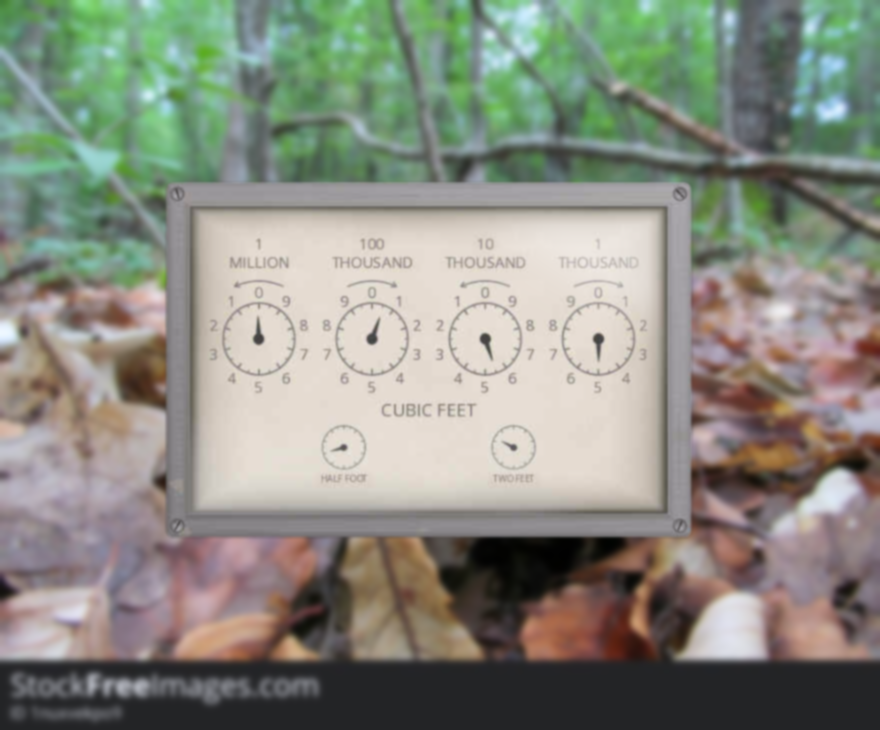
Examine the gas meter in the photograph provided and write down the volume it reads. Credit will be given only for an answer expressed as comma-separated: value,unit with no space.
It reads 5500,ft³
